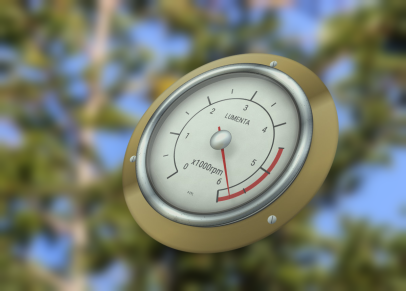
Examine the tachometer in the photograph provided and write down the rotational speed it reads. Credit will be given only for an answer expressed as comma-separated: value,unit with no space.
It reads 5750,rpm
